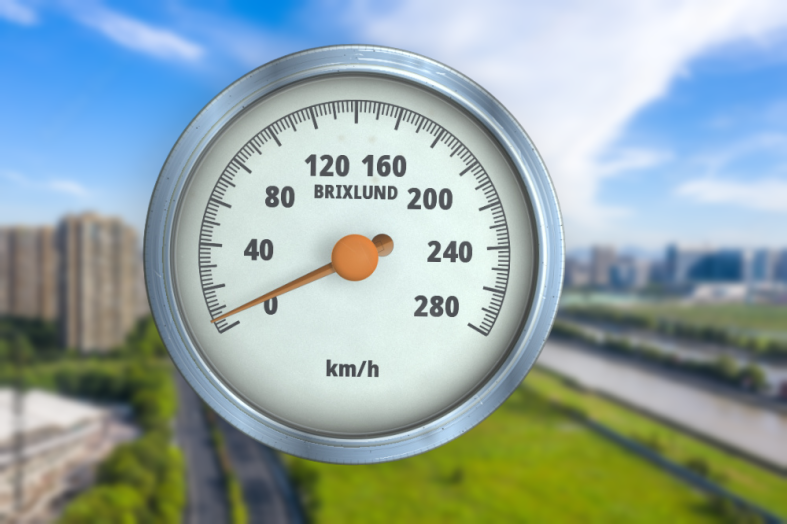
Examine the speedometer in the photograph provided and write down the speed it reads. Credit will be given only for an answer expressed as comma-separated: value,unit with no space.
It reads 6,km/h
